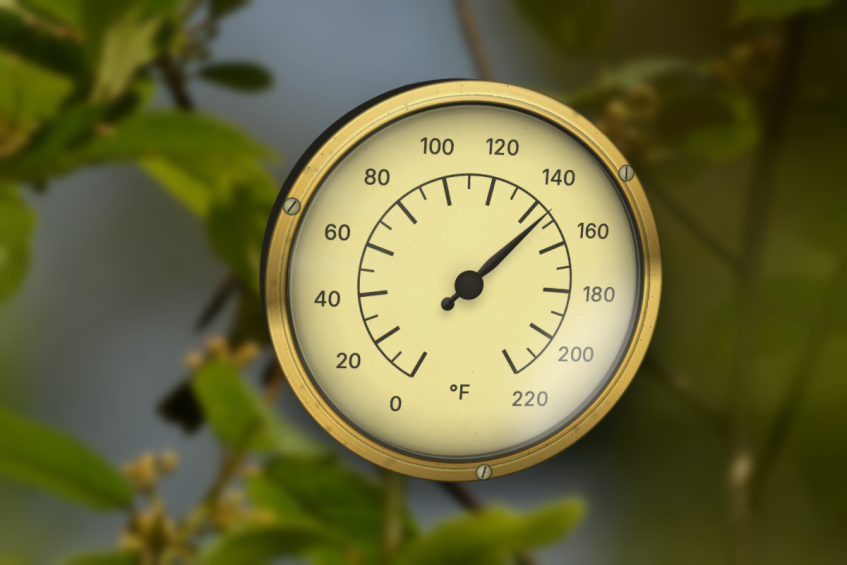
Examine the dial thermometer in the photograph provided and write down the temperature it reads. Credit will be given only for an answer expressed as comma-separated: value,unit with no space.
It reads 145,°F
